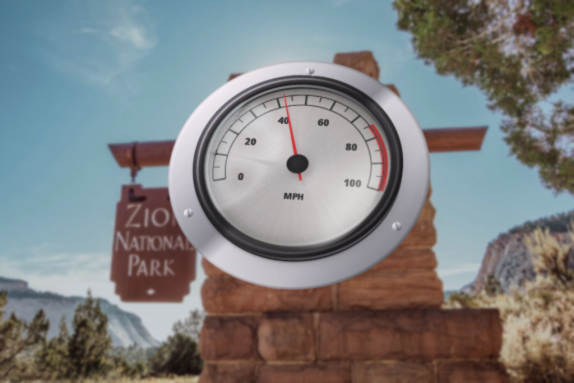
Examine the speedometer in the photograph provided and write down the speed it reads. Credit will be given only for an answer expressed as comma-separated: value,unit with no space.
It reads 42.5,mph
